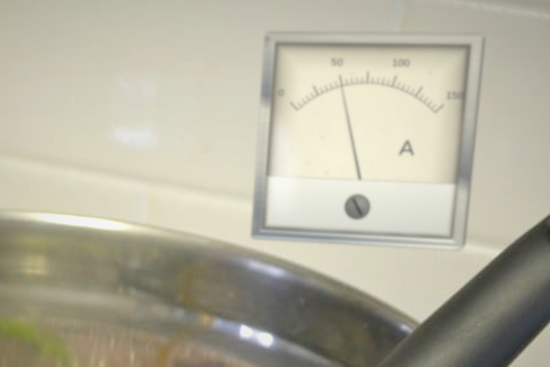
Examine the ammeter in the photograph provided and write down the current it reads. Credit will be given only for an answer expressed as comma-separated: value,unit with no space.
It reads 50,A
